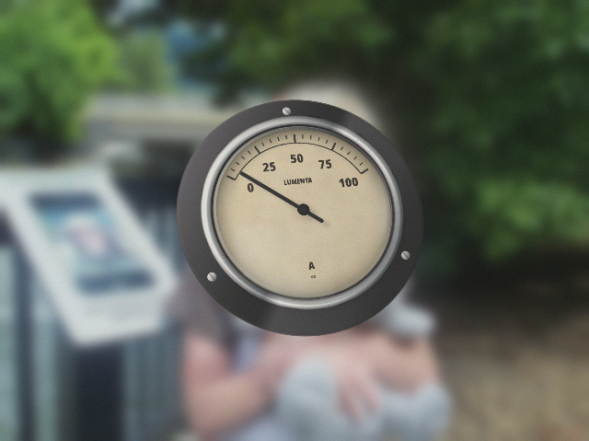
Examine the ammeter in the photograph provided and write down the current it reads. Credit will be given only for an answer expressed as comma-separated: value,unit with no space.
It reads 5,A
